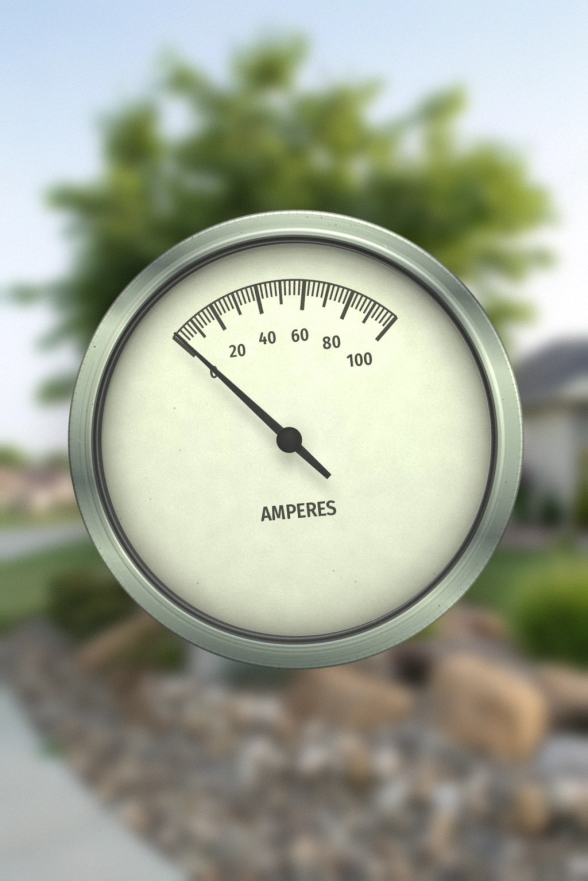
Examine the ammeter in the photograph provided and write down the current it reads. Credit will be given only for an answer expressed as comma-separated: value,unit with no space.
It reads 2,A
